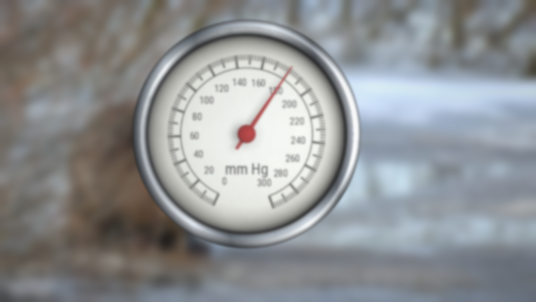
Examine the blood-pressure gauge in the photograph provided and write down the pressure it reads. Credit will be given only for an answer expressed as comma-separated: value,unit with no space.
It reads 180,mmHg
